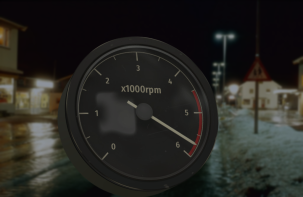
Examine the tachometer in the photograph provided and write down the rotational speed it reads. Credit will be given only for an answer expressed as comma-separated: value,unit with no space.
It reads 5750,rpm
